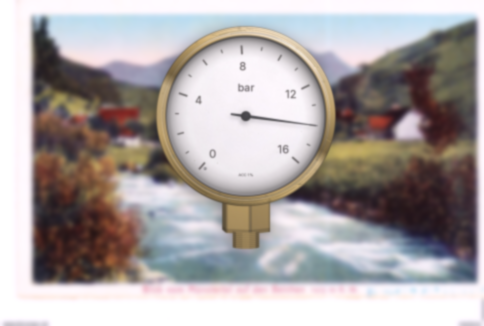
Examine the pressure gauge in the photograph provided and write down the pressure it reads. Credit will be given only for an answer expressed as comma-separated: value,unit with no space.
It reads 14,bar
